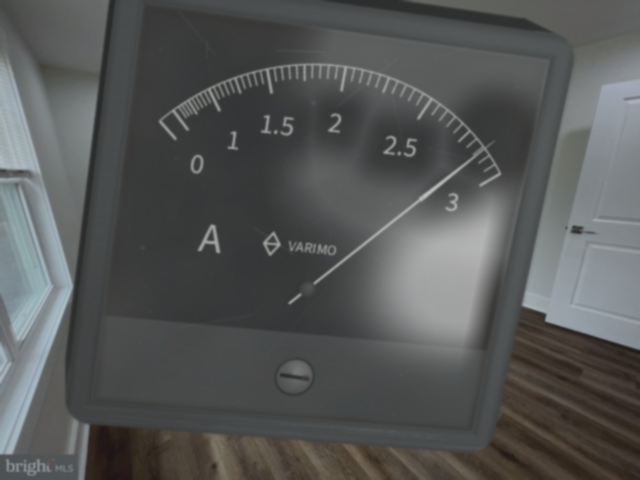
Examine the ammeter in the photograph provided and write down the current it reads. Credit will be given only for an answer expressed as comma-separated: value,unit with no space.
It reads 2.85,A
